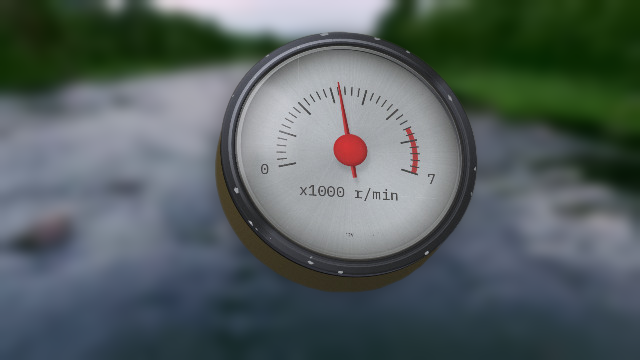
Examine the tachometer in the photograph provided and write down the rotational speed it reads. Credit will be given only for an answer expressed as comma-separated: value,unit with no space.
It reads 3200,rpm
